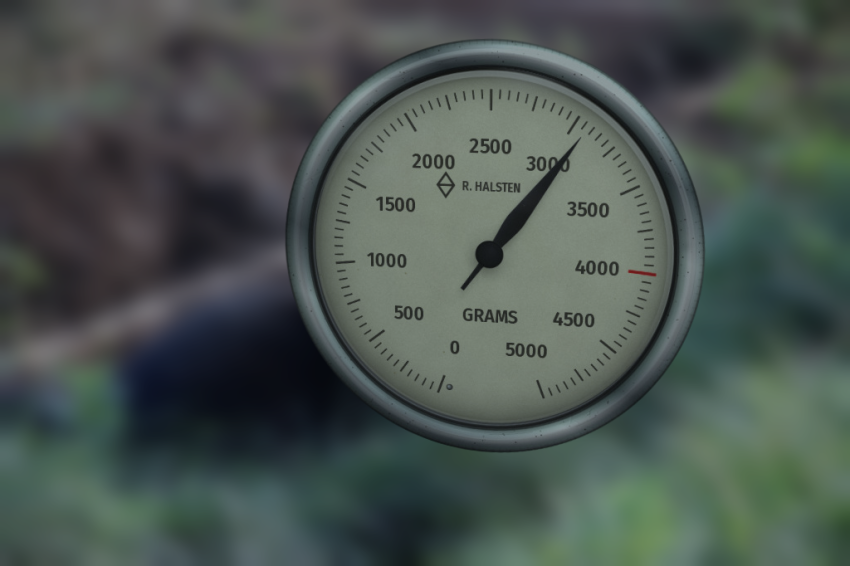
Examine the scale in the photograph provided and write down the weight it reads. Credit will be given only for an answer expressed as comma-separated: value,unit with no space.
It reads 3075,g
